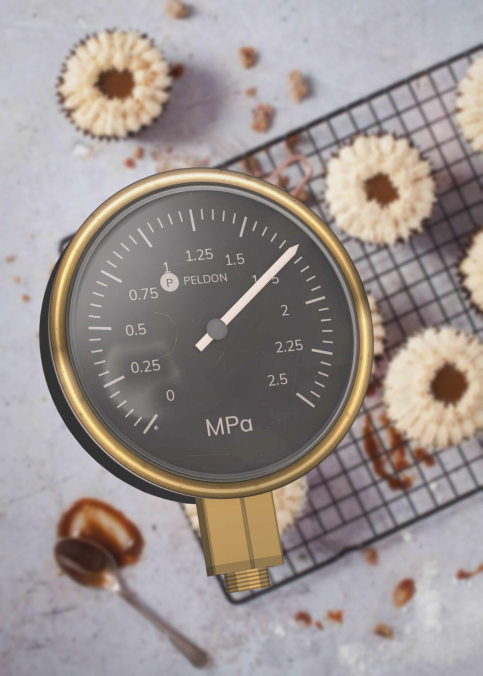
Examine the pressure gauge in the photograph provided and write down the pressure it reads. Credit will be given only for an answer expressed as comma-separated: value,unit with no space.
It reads 1.75,MPa
